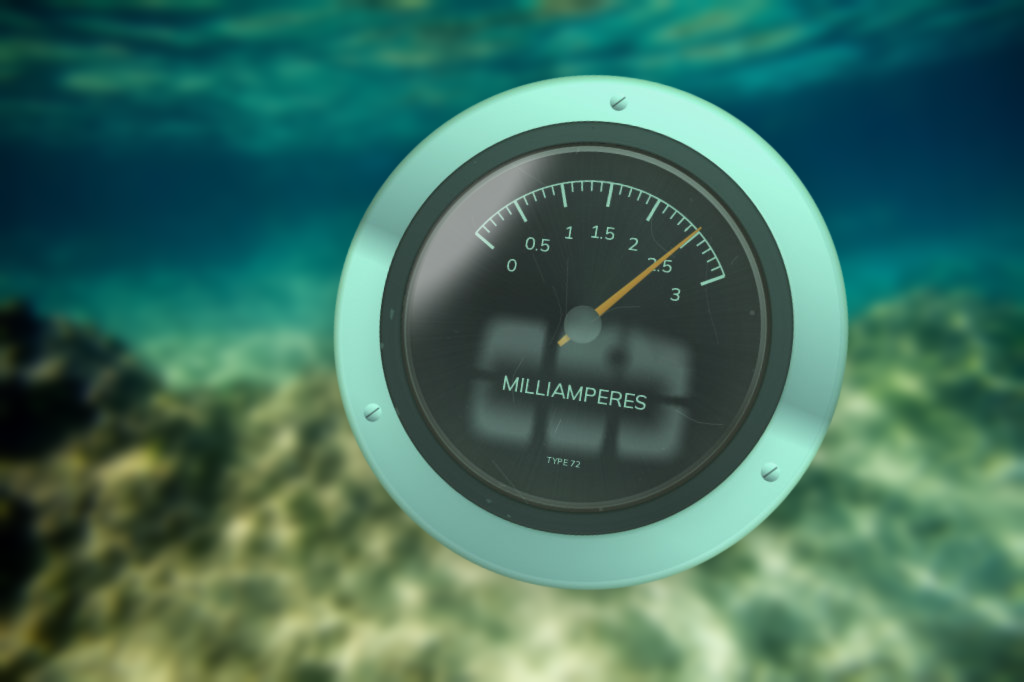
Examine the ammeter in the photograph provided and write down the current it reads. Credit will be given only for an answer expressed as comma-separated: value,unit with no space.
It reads 2.5,mA
